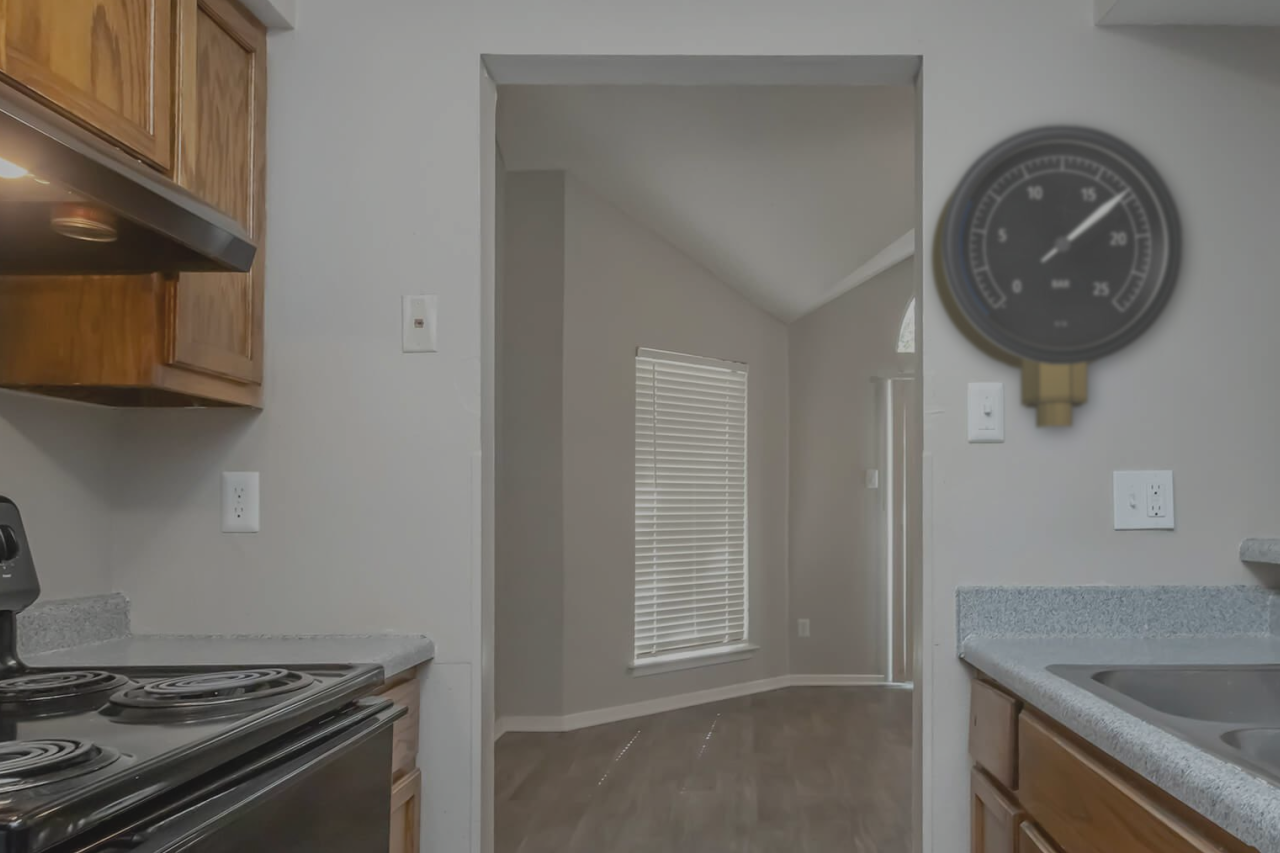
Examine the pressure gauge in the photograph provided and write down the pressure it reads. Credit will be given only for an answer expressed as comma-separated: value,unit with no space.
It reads 17,bar
